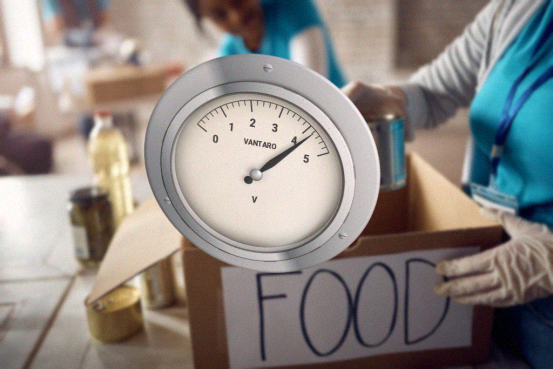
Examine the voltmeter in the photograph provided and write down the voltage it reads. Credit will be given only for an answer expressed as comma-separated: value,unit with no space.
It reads 4.2,V
